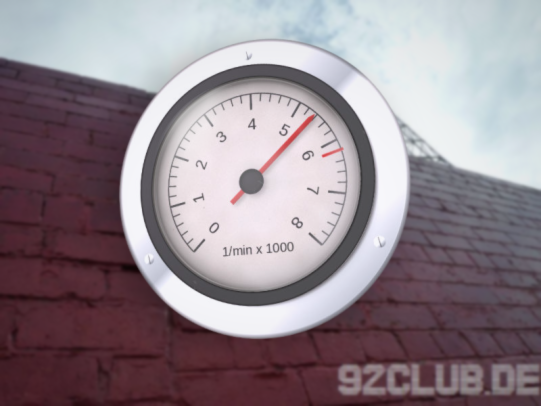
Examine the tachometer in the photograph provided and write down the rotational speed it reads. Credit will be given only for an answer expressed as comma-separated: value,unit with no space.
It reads 5400,rpm
